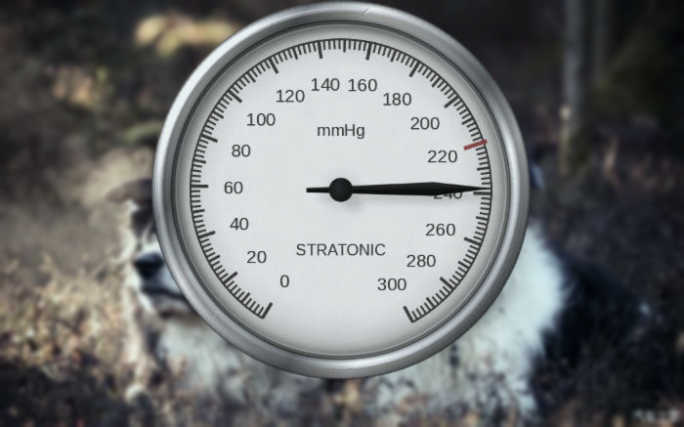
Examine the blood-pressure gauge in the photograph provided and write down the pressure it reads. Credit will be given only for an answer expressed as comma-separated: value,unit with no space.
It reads 238,mmHg
